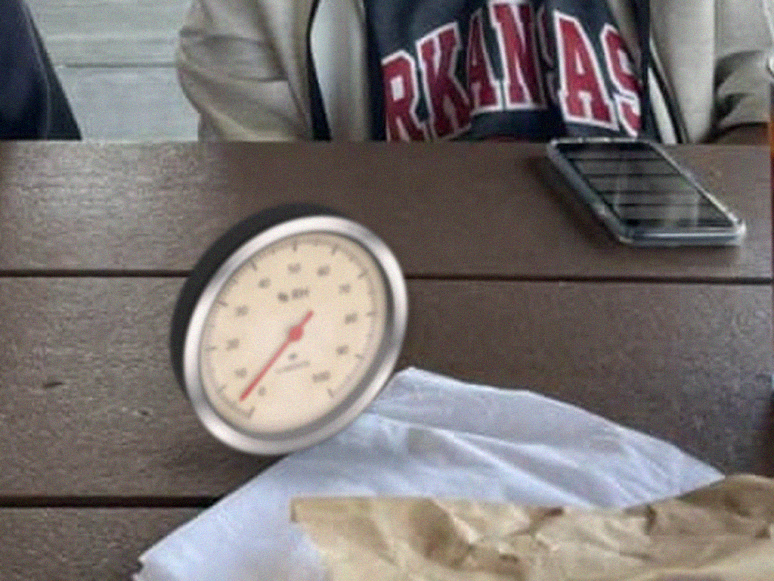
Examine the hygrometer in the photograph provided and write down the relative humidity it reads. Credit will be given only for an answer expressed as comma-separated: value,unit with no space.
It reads 5,%
